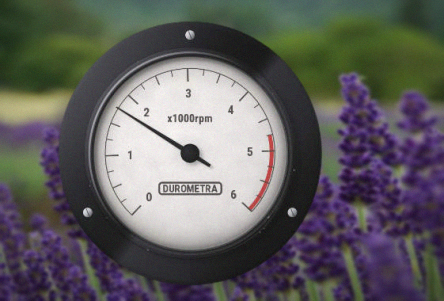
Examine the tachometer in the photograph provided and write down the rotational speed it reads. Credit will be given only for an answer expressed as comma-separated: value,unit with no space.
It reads 1750,rpm
